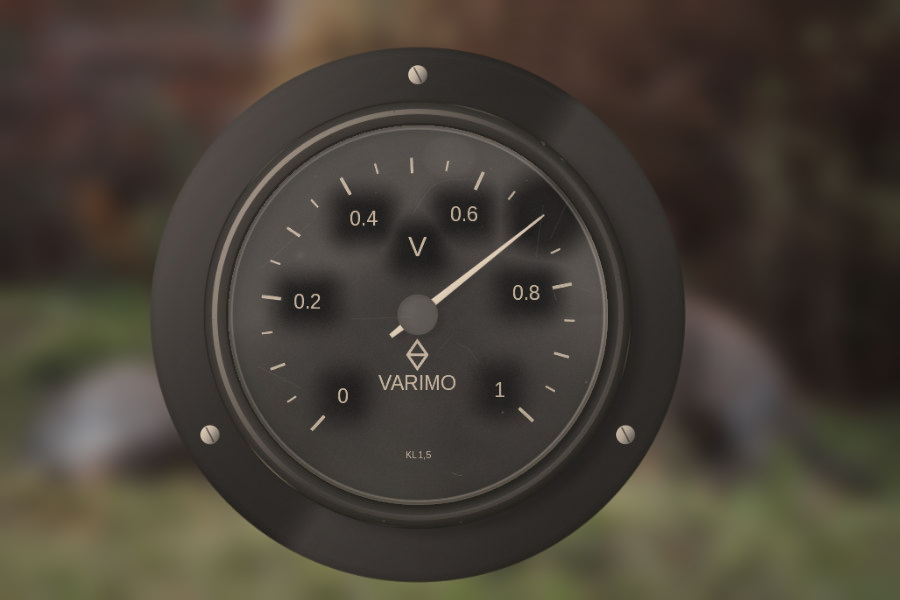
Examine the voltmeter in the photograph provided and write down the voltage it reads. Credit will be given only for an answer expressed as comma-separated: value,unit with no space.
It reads 0.7,V
